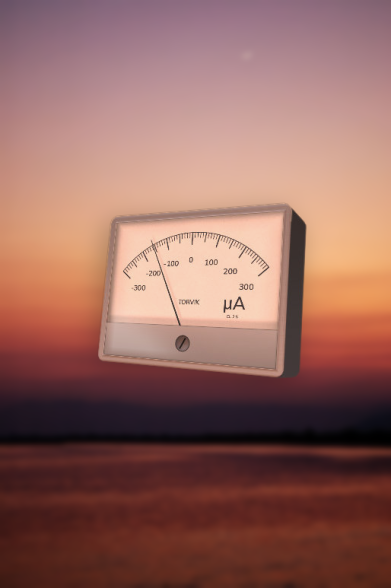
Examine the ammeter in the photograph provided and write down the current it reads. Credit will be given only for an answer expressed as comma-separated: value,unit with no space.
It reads -150,µA
